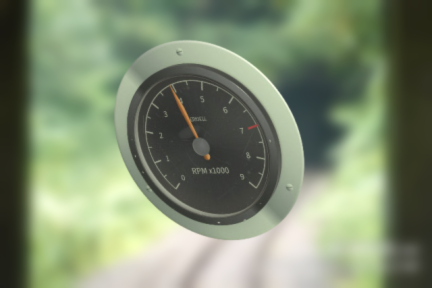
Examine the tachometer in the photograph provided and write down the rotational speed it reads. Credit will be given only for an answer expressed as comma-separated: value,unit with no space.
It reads 4000,rpm
